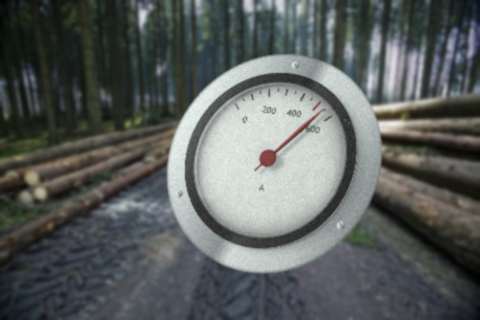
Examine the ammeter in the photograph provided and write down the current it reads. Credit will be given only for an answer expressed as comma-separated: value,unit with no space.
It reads 550,A
